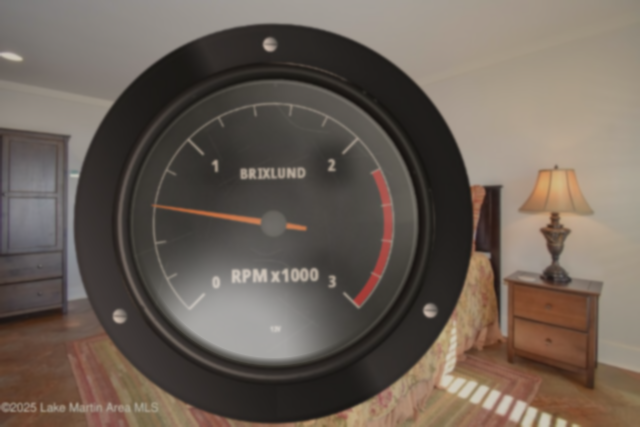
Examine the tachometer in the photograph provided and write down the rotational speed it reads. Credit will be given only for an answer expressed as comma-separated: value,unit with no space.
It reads 600,rpm
